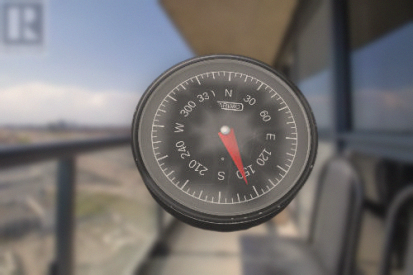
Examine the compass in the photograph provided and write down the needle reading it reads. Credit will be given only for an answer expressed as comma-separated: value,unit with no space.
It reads 155,°
